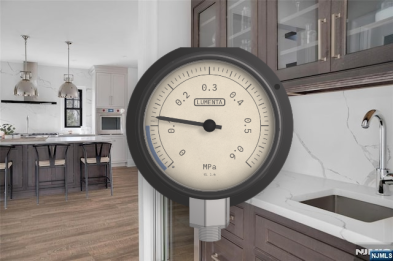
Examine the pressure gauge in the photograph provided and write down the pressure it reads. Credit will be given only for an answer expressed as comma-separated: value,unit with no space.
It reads 0.12,MPa
